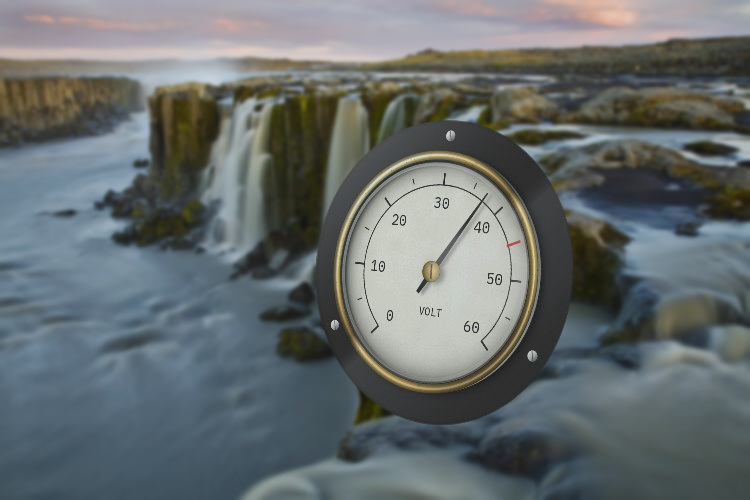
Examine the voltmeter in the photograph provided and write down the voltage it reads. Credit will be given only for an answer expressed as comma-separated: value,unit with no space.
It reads 37.5,V
